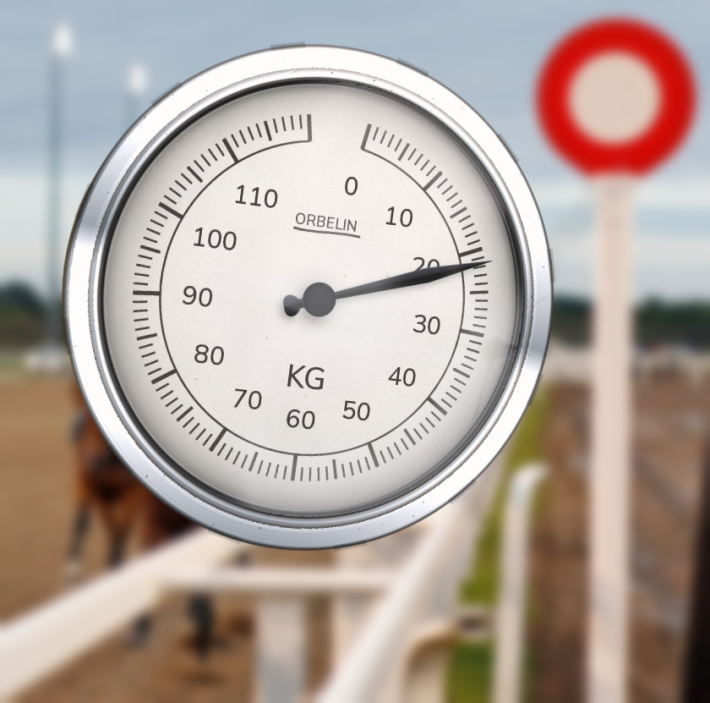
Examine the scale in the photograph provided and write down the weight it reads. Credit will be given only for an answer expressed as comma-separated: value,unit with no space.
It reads 21.5,kg
